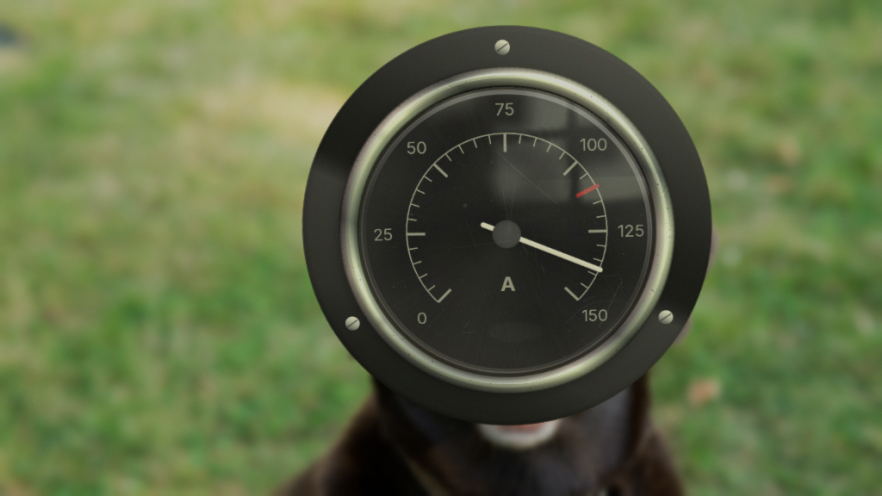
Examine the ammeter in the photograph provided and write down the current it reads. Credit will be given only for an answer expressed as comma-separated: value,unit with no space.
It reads 137.5,A
